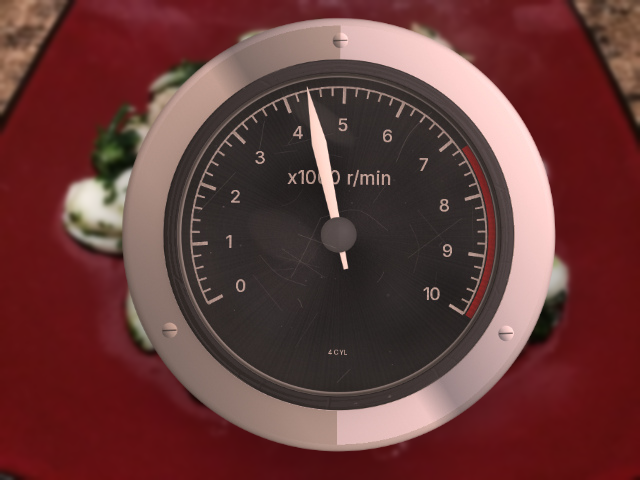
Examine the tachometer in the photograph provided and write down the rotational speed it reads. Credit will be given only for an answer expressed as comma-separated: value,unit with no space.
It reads 4400,rpm
